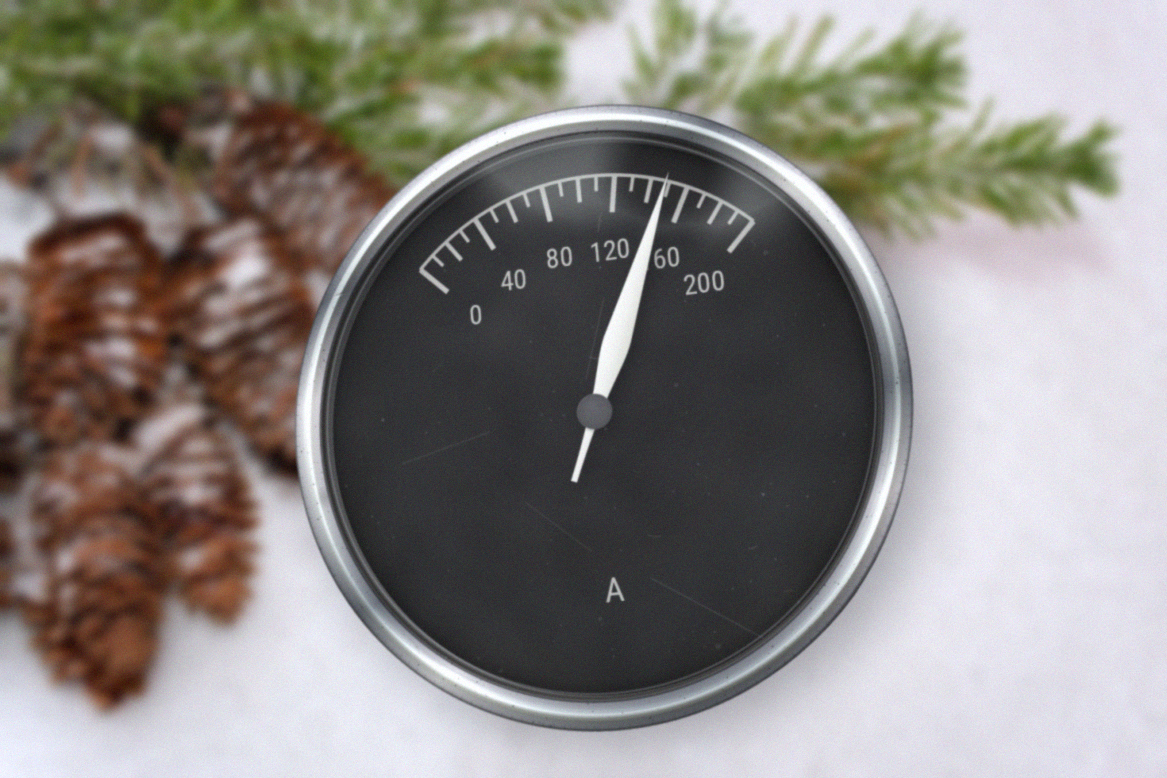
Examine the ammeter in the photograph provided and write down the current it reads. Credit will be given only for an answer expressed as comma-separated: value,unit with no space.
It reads 150,A
